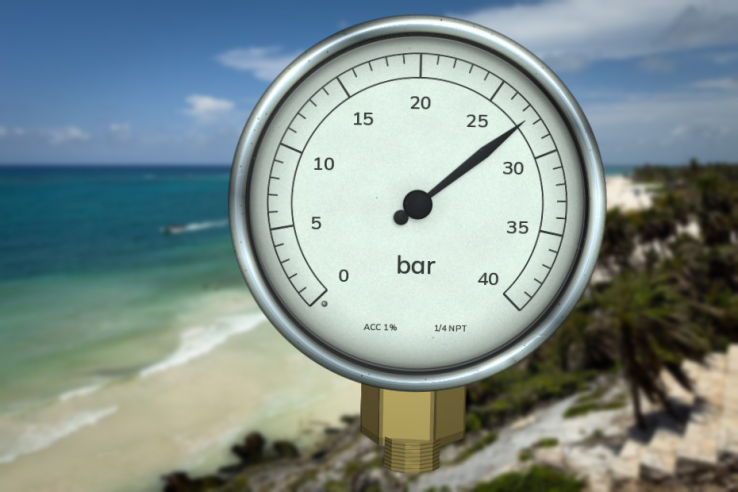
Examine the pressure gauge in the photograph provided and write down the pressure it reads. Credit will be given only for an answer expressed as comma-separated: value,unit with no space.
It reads 27.5,bar
